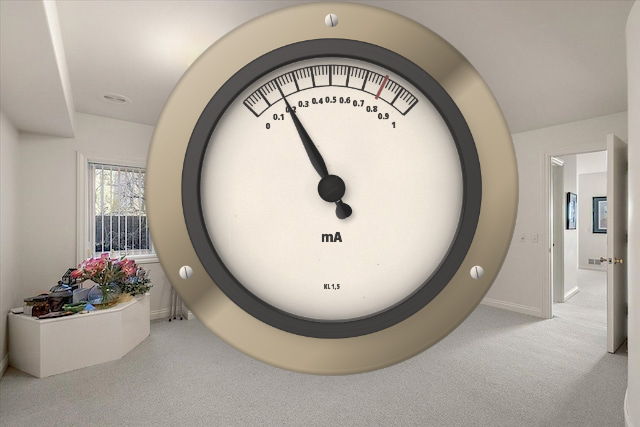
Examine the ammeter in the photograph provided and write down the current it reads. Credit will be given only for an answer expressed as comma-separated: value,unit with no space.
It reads 0.2,mA
